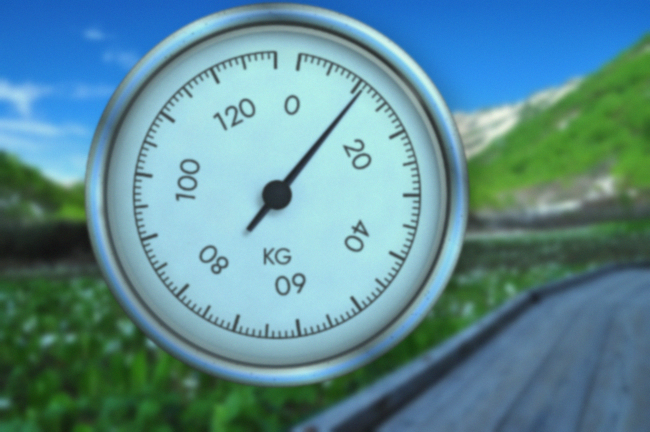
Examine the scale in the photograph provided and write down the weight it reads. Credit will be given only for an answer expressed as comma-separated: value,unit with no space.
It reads 11,kg
